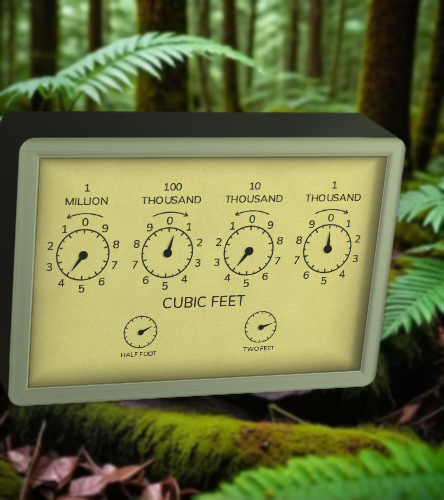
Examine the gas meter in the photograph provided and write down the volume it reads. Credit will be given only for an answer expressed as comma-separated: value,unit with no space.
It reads 404000,ft³
